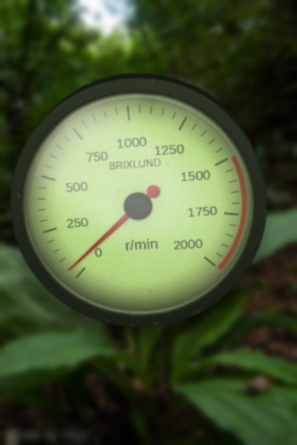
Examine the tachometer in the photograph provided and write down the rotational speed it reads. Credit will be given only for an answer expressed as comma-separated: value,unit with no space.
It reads 50,rpm
